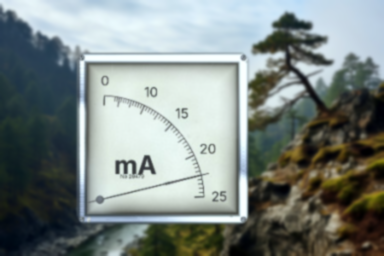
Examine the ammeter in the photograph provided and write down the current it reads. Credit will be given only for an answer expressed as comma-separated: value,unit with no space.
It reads 22.5,mA
